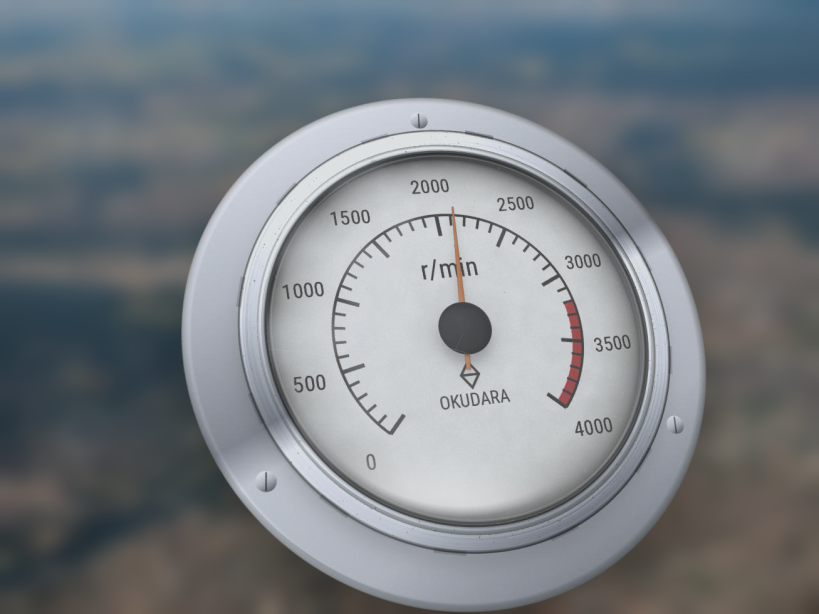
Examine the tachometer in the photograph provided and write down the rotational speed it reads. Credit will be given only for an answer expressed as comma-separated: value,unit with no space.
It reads 2100,rpm
